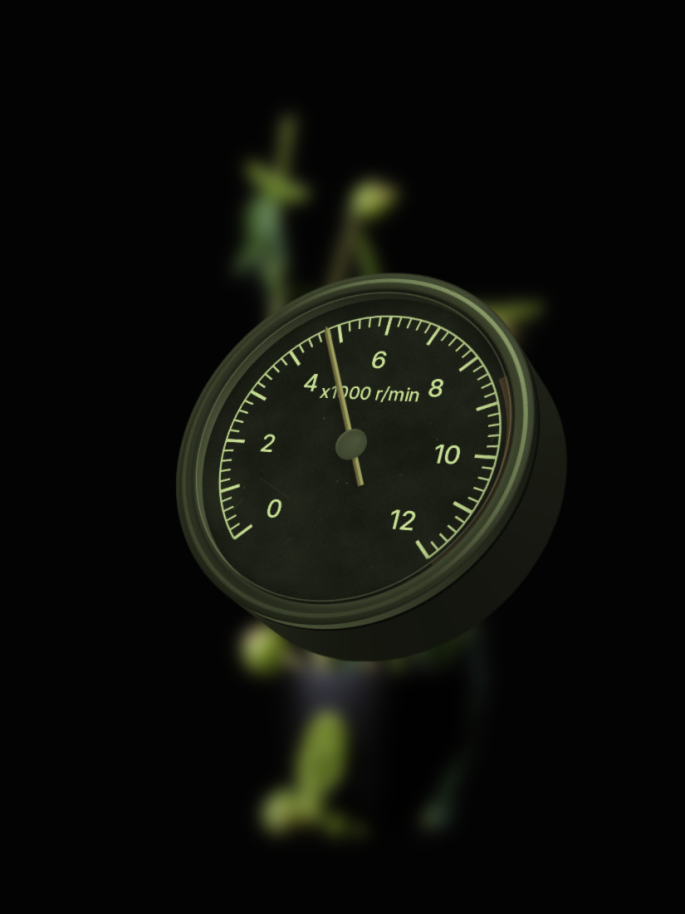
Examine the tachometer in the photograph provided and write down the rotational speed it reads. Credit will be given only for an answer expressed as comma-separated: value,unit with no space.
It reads 4800,rpm
